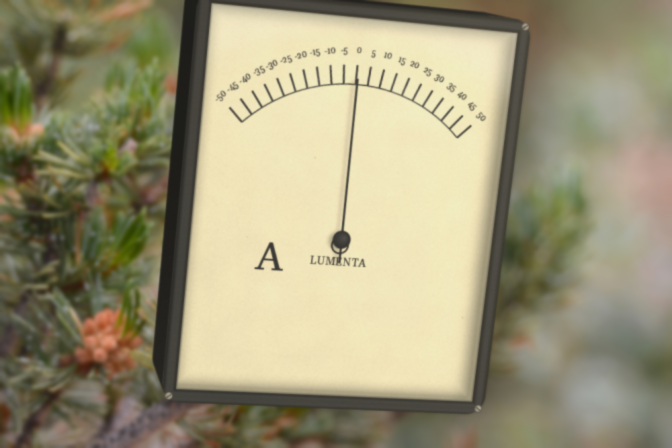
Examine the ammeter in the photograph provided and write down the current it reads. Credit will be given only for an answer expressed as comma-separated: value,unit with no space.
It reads 0,A
